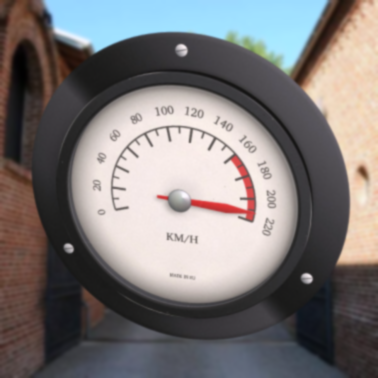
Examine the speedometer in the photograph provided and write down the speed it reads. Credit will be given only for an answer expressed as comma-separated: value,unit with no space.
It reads 210,km/h
